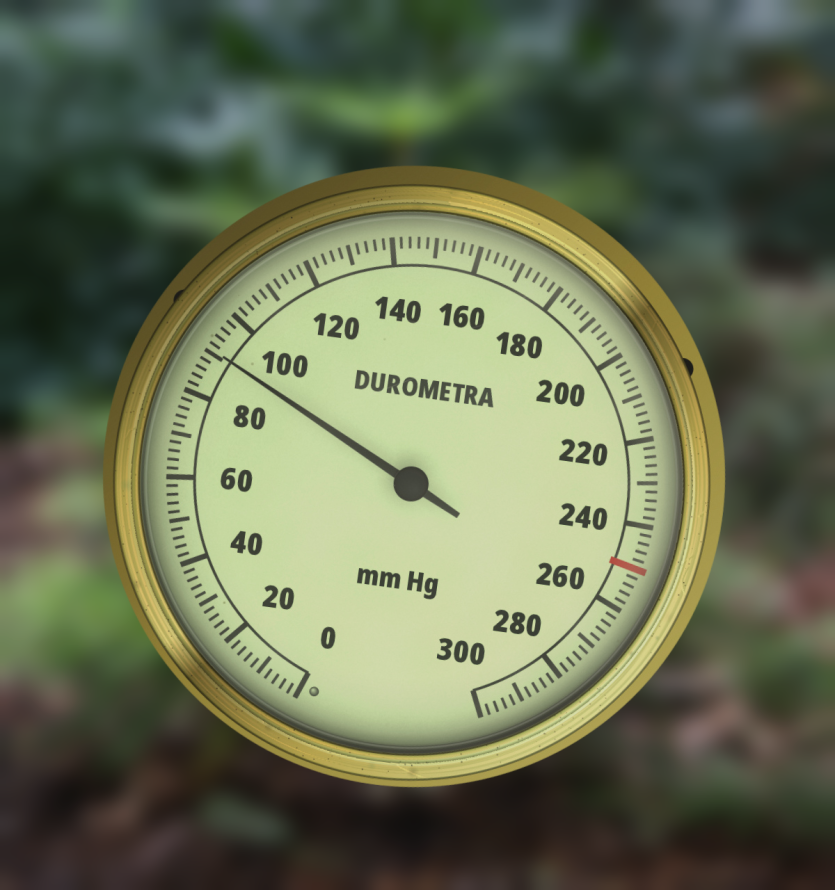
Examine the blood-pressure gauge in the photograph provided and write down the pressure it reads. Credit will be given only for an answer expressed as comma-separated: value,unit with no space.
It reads 91,mmHg
